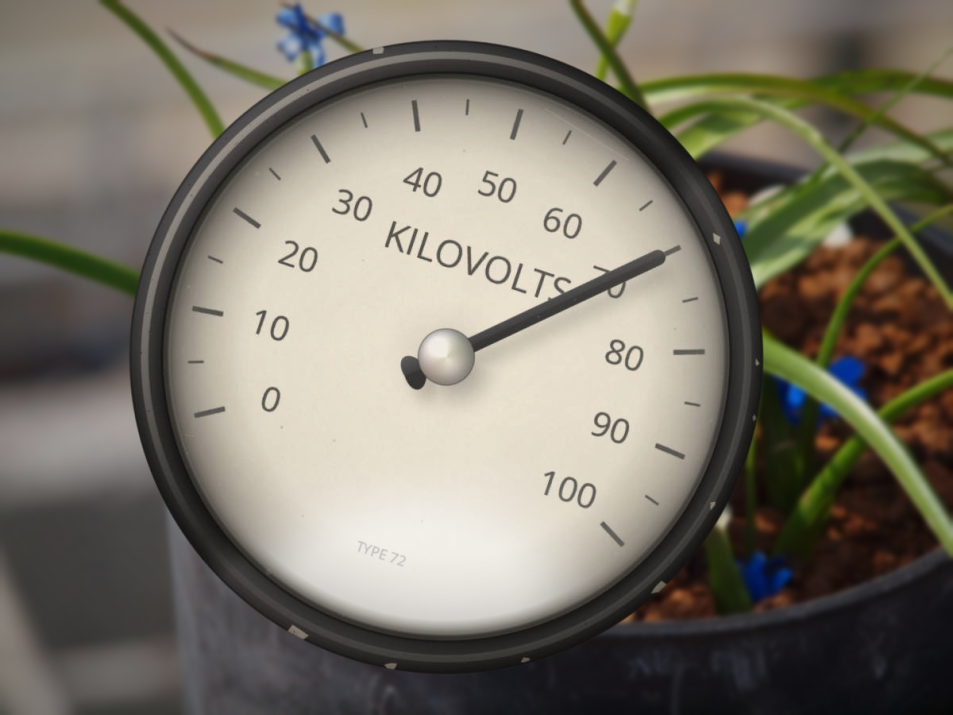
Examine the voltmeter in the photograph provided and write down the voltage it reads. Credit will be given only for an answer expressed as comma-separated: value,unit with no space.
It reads 70,kV
